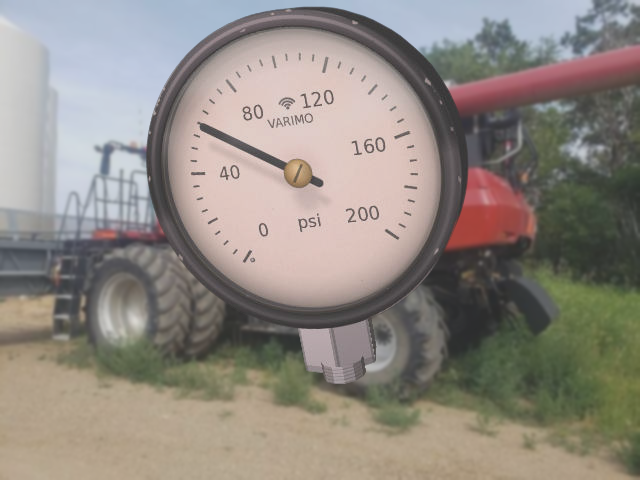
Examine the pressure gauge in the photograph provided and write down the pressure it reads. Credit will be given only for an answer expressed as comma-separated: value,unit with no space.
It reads 60,psi
